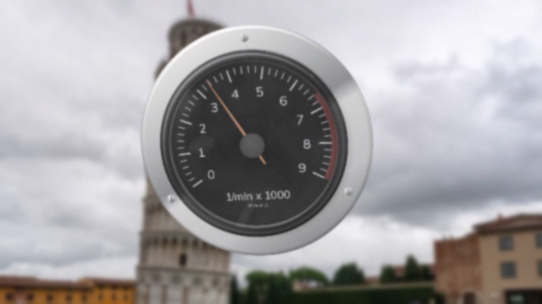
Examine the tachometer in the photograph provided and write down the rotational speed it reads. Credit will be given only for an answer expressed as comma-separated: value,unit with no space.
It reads 3400,rpm
